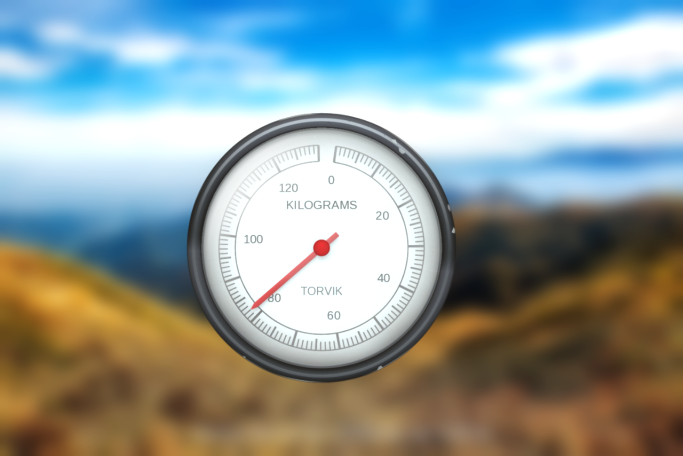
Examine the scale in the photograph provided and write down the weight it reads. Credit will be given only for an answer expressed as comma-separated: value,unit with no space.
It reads 82,kg
